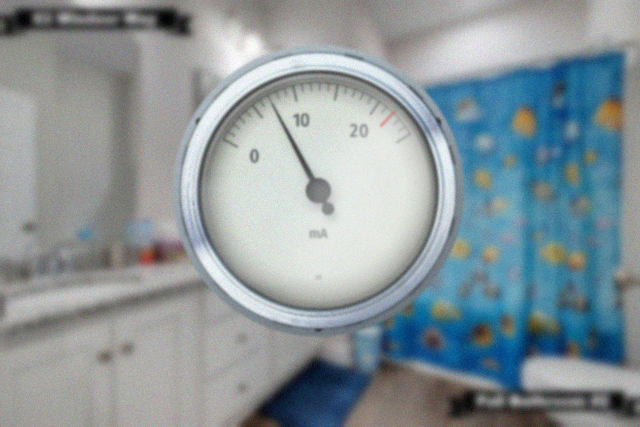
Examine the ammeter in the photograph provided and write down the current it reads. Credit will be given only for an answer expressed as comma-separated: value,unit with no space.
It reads 7,mA
